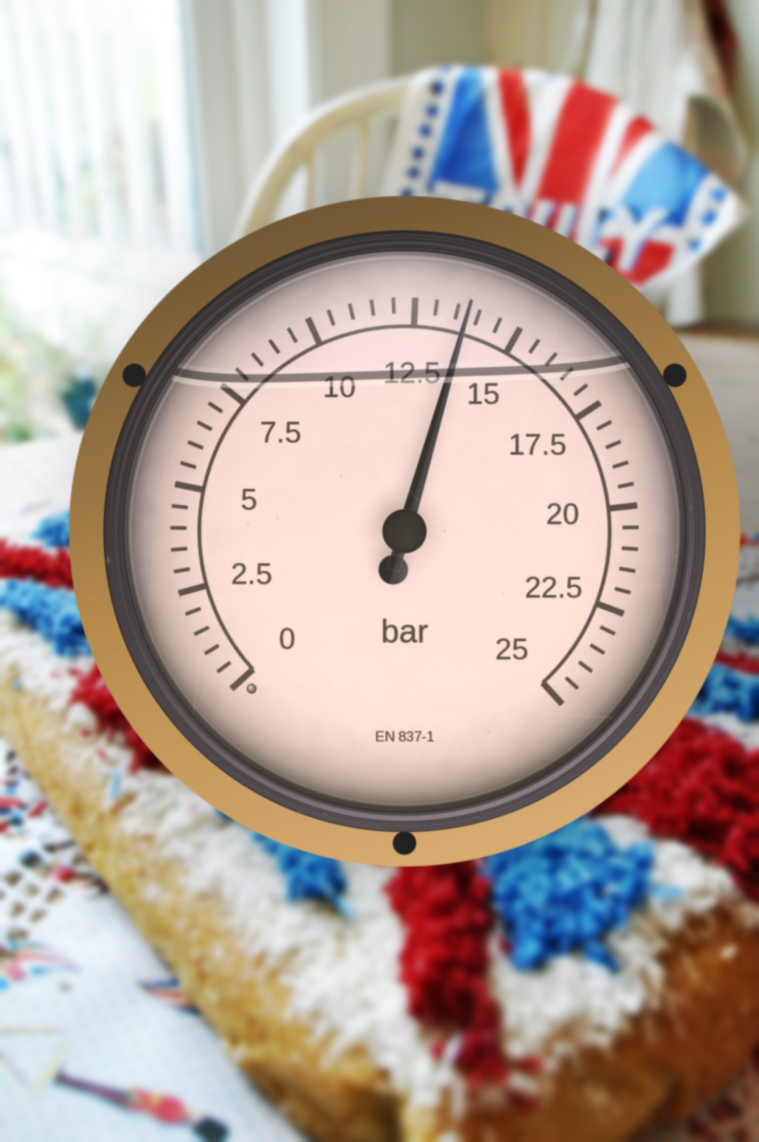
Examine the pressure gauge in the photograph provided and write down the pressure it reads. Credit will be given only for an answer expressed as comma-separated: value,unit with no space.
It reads 13.75,bar
